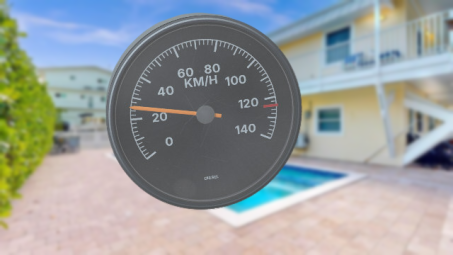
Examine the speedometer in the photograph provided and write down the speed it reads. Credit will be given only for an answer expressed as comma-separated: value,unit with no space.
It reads 26,km/h
